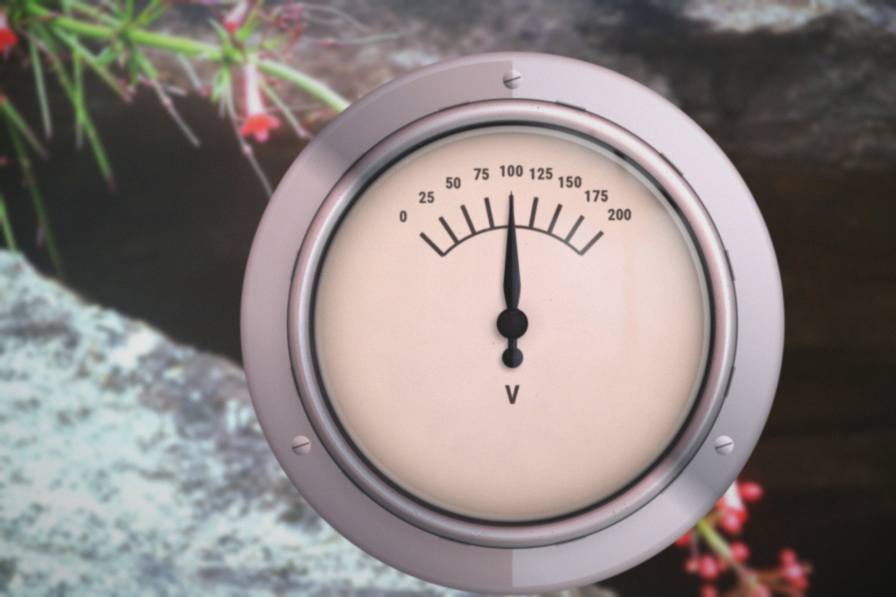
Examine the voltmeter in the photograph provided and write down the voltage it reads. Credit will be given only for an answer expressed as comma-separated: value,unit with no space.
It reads 100,V
